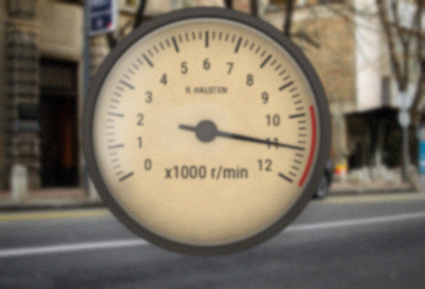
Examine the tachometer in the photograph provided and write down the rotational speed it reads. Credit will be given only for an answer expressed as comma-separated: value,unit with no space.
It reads 11000,rpm
